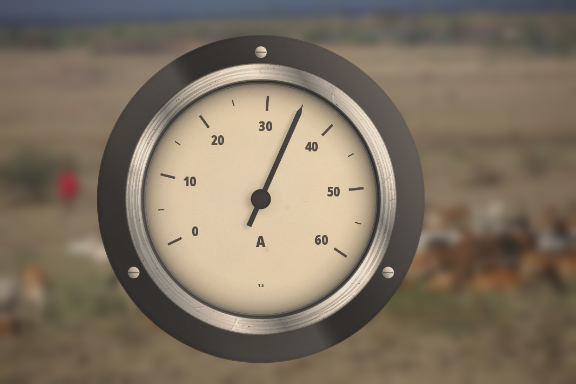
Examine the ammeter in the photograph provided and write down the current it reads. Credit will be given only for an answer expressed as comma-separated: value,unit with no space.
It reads 35,A
